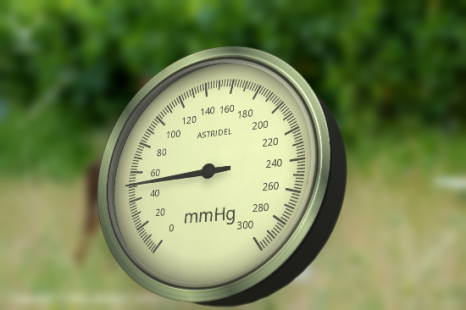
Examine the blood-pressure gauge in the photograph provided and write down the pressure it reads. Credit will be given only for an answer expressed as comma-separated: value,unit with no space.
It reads 50,mmHg
